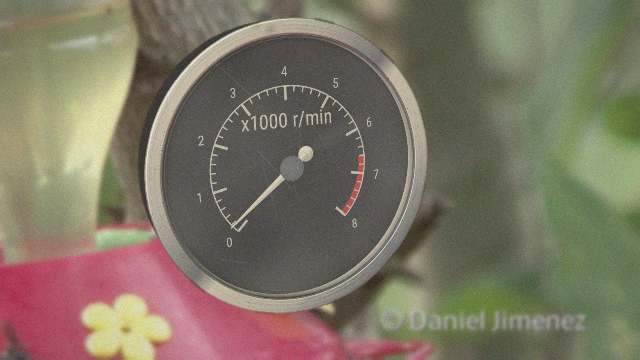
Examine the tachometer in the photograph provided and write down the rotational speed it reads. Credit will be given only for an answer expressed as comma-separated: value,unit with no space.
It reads 200,rpm
